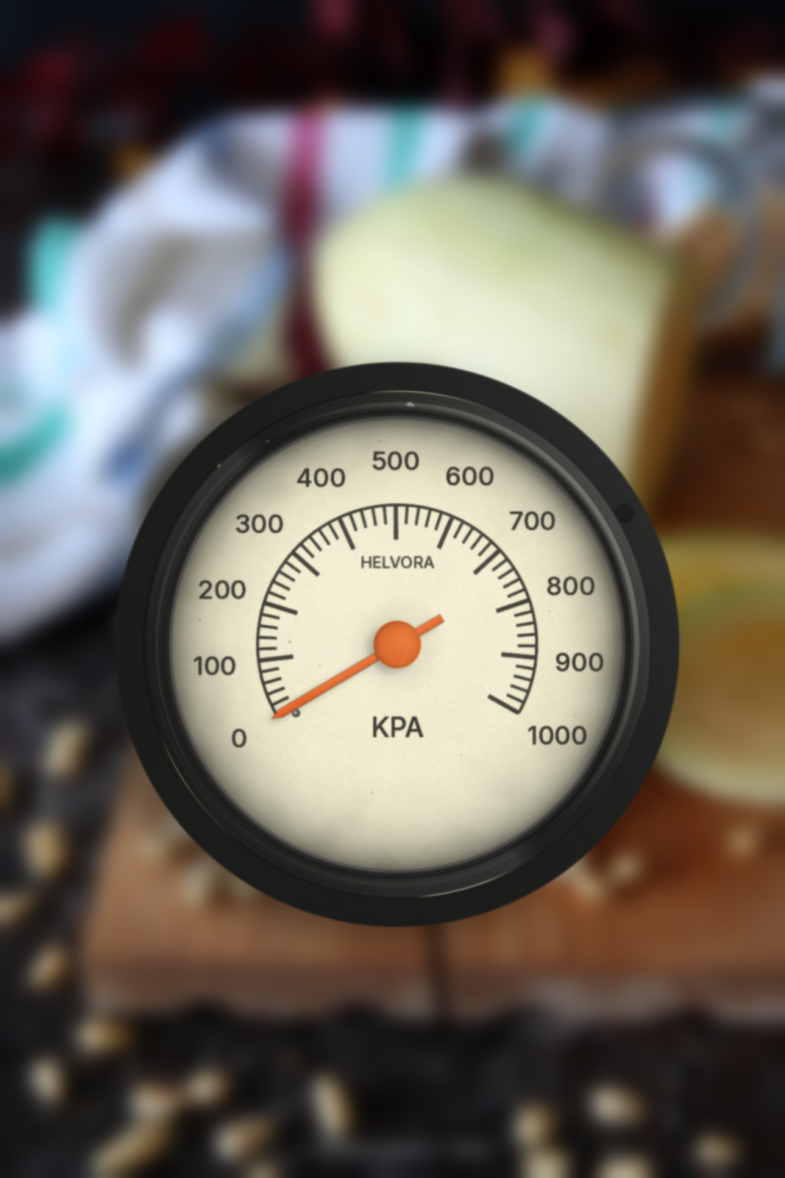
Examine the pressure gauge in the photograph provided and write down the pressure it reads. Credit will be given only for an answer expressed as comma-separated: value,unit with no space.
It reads 0,kPa
